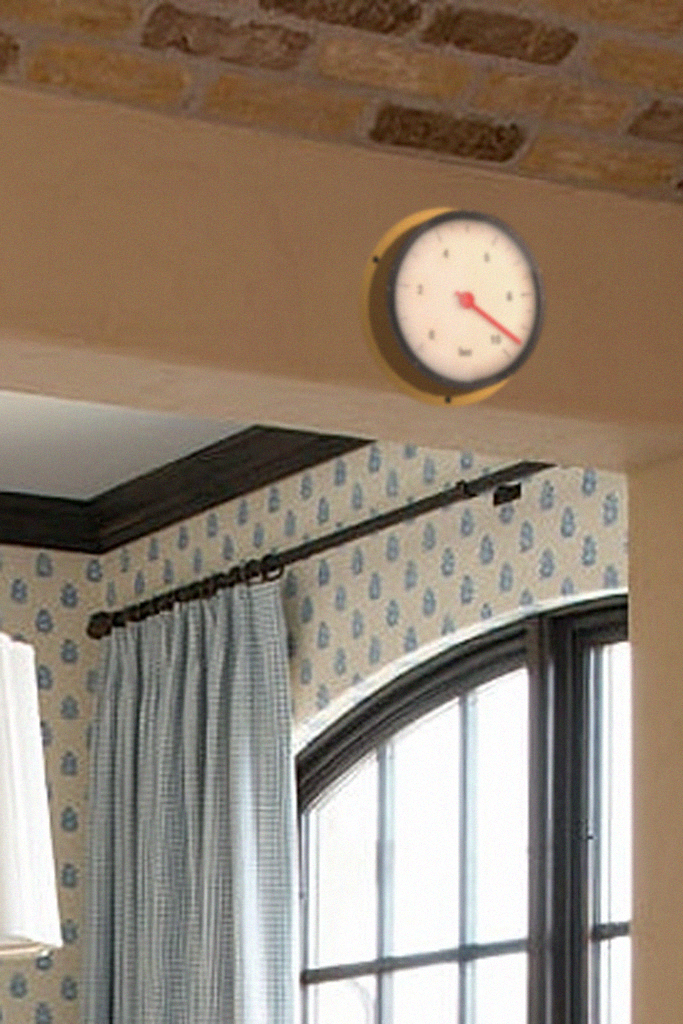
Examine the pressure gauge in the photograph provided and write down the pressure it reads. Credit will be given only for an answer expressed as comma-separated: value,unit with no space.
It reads 9.5,bar
